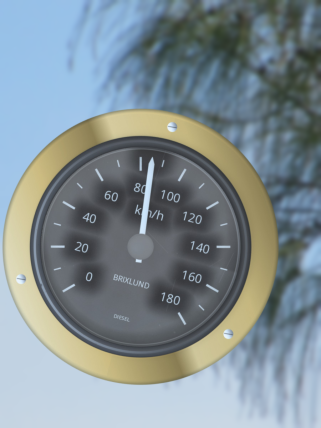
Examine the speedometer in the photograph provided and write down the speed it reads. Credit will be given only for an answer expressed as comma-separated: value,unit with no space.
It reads 85,km/h
